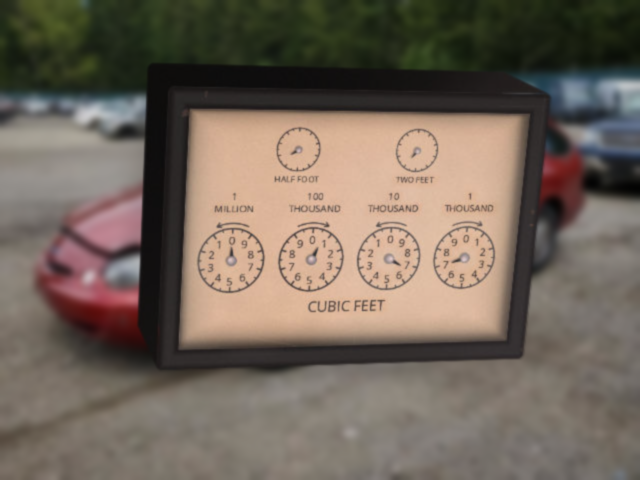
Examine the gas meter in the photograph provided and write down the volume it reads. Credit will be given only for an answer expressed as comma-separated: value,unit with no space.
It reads 6700,ft³
